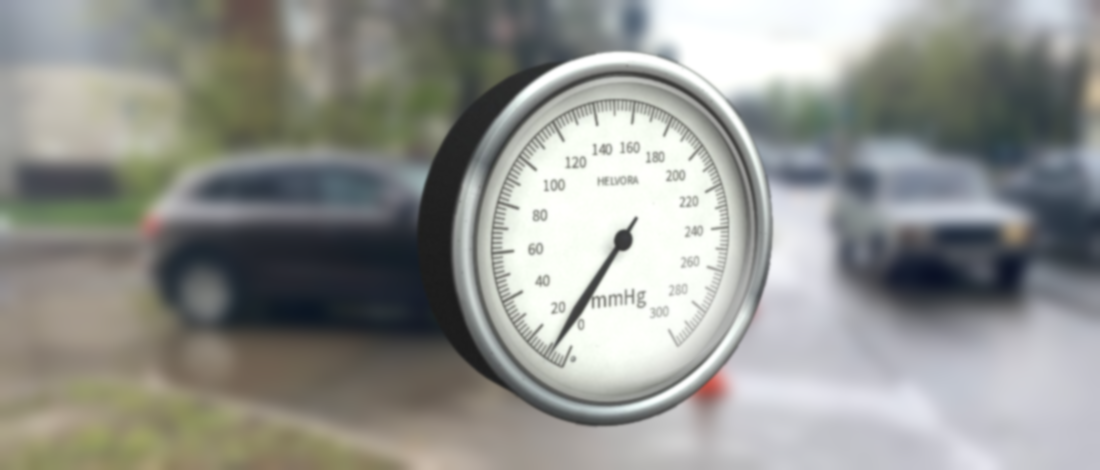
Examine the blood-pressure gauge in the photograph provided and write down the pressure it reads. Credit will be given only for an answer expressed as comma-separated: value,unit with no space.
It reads 10,mmHg
